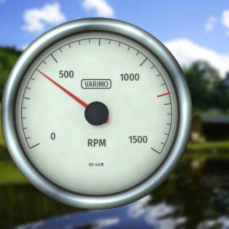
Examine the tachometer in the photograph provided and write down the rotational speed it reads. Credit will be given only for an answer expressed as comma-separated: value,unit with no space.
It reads 400,rpm
